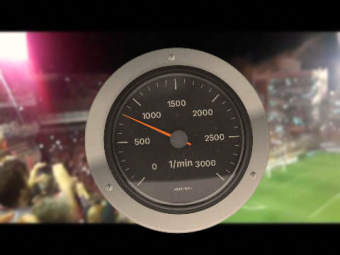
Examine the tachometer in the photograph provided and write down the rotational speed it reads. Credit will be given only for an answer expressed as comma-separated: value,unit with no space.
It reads 800,rpm
